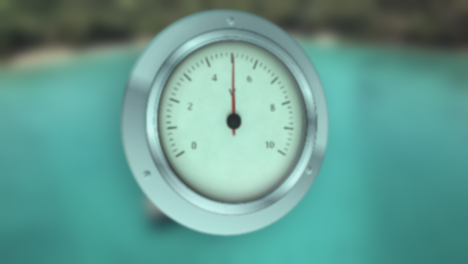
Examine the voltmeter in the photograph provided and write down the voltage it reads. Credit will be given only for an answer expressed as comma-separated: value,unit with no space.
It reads 5,V
